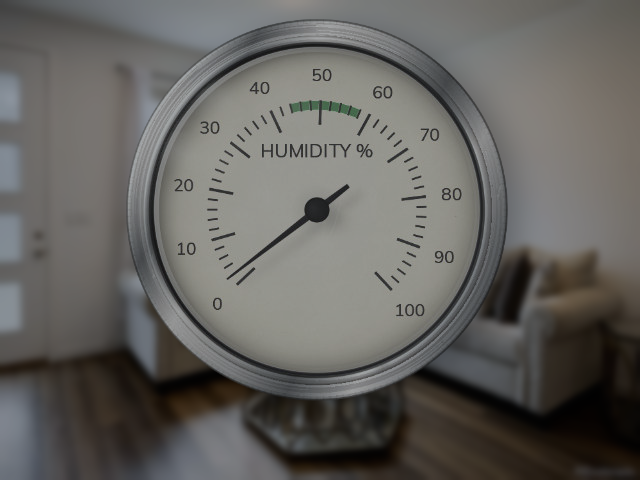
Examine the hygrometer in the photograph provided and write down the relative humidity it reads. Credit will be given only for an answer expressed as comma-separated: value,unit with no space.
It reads 2,%
